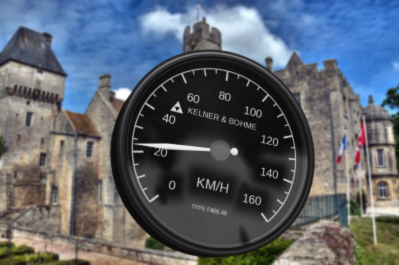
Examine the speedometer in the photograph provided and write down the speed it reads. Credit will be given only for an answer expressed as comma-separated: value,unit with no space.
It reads 22.5,km/h
